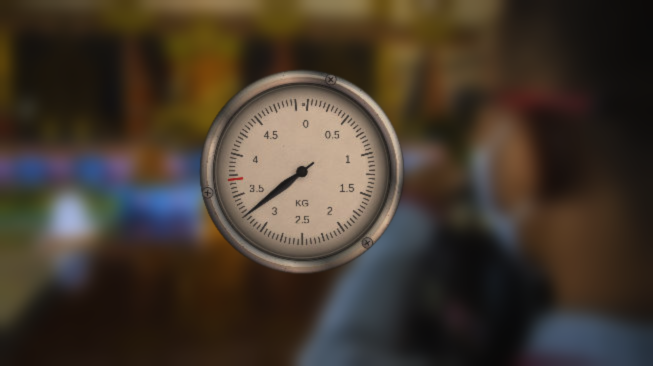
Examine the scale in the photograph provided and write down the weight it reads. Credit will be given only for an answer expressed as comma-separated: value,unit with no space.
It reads 3.25,kg
